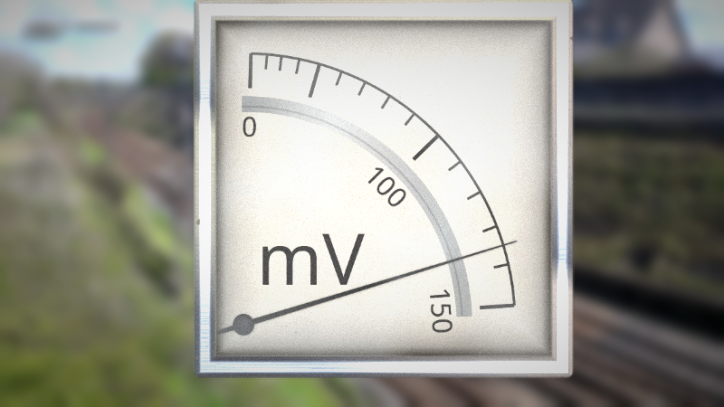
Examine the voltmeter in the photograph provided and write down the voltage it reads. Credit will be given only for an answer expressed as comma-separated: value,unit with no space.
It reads 135,mV
